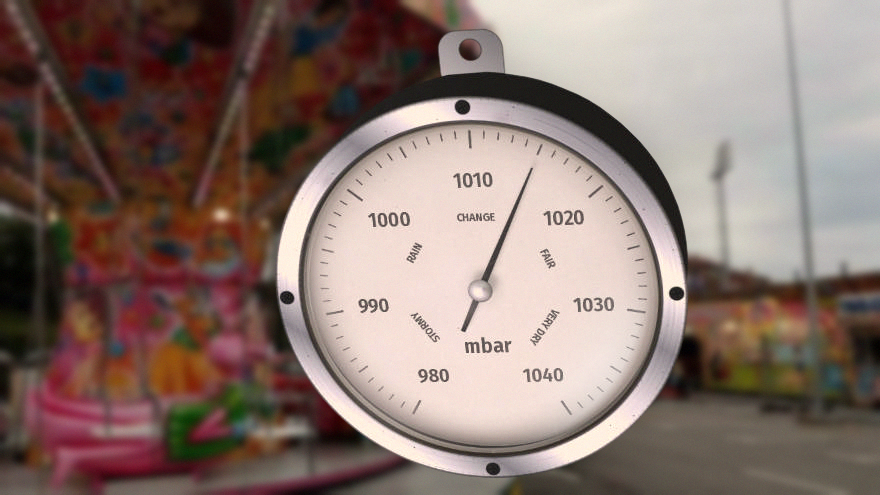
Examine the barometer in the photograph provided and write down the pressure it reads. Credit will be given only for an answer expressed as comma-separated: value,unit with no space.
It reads 1015,mbar
